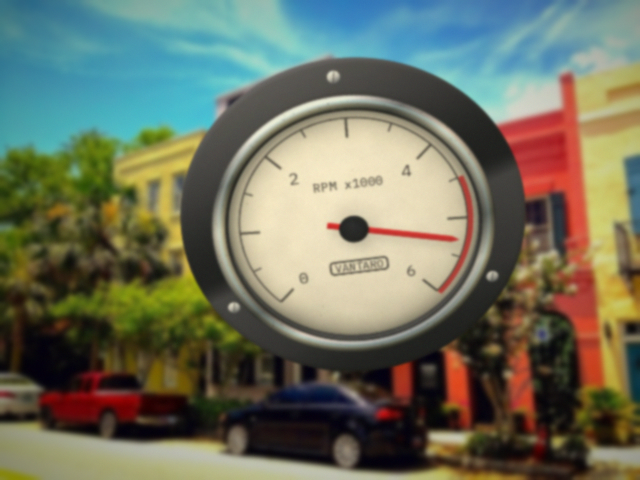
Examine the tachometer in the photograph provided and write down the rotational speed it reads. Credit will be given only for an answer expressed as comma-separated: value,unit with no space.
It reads 5250,rpm
